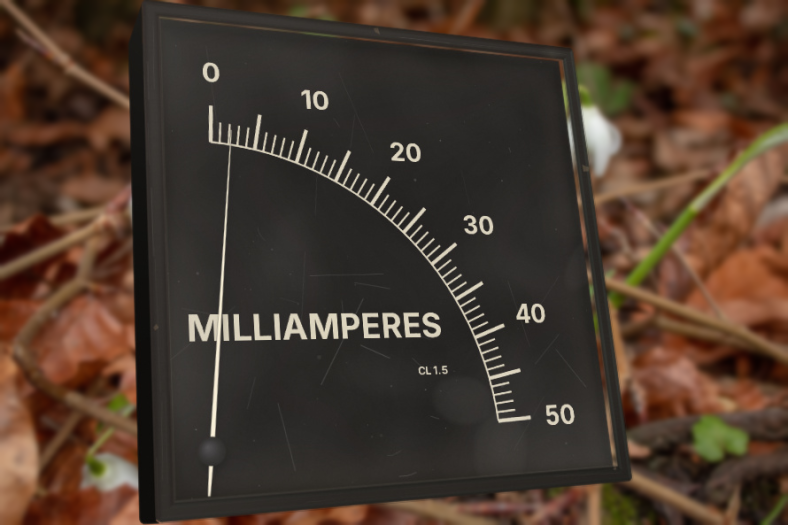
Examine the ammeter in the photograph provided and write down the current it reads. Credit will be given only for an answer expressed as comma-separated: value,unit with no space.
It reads 2,mA
